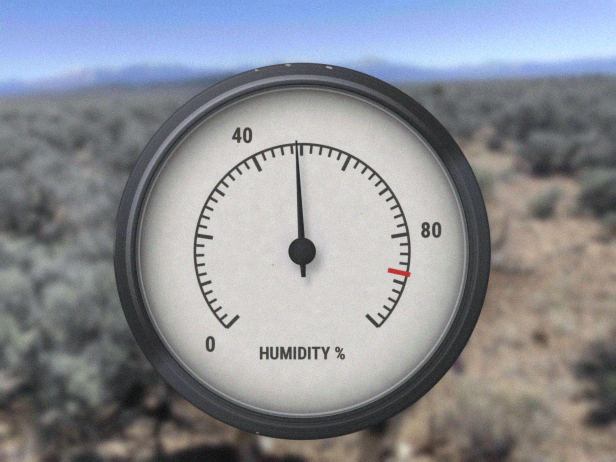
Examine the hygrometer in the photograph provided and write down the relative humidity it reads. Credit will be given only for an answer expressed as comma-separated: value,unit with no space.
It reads 49,%
